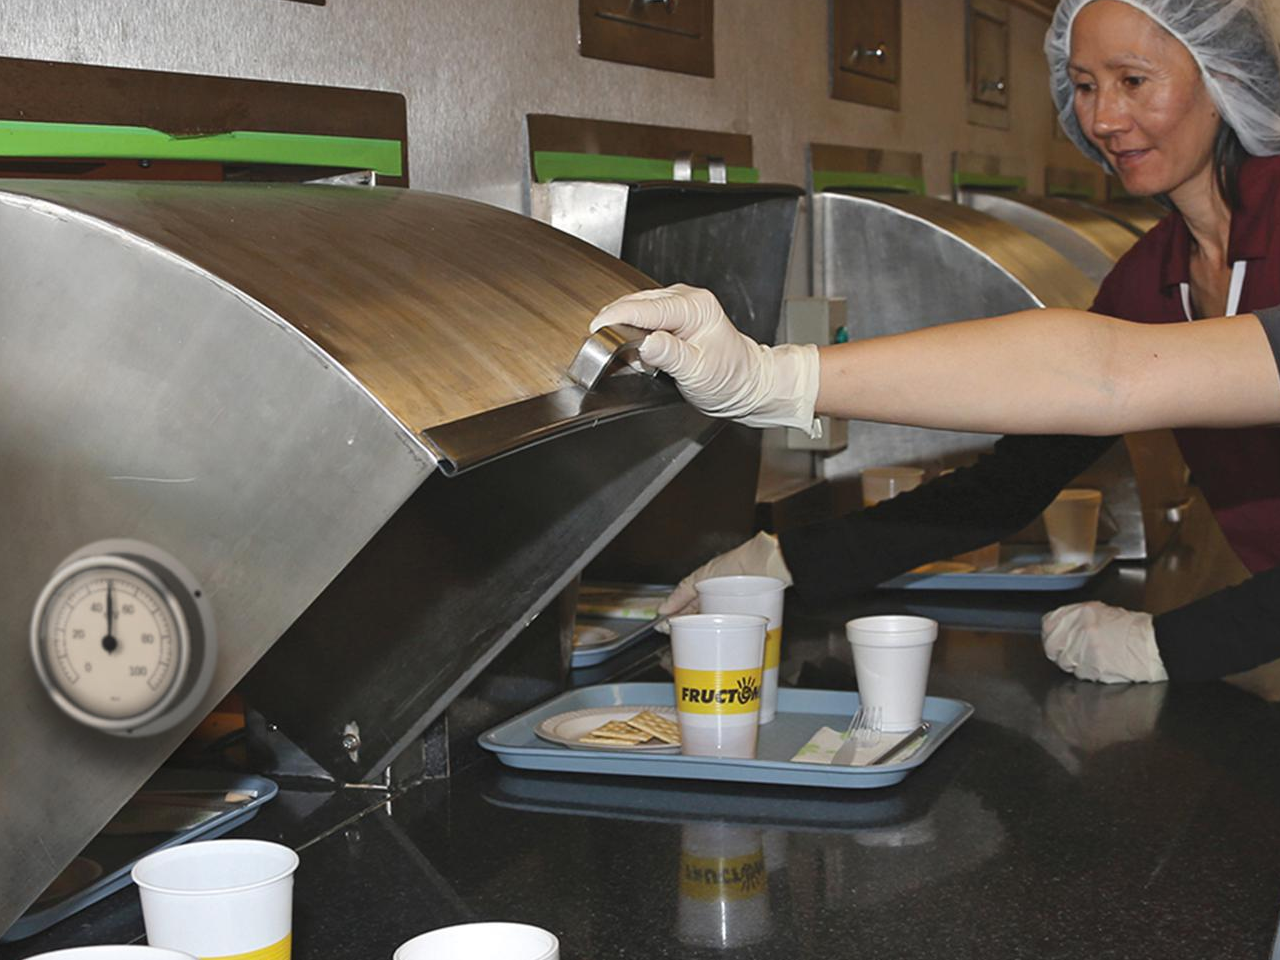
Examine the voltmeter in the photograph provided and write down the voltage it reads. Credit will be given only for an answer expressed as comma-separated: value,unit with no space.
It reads 50,mV
